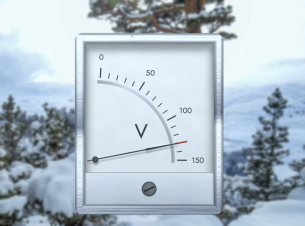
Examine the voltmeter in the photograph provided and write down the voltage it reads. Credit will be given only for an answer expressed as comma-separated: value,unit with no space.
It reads 130,V
